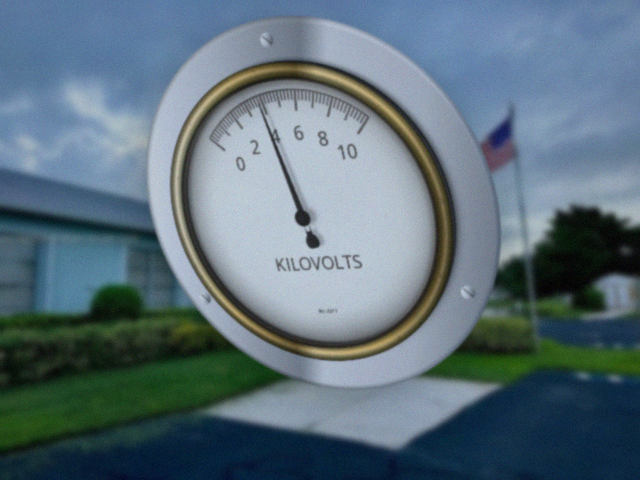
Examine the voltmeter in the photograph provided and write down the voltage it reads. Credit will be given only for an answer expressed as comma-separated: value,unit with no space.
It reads 4,kV
